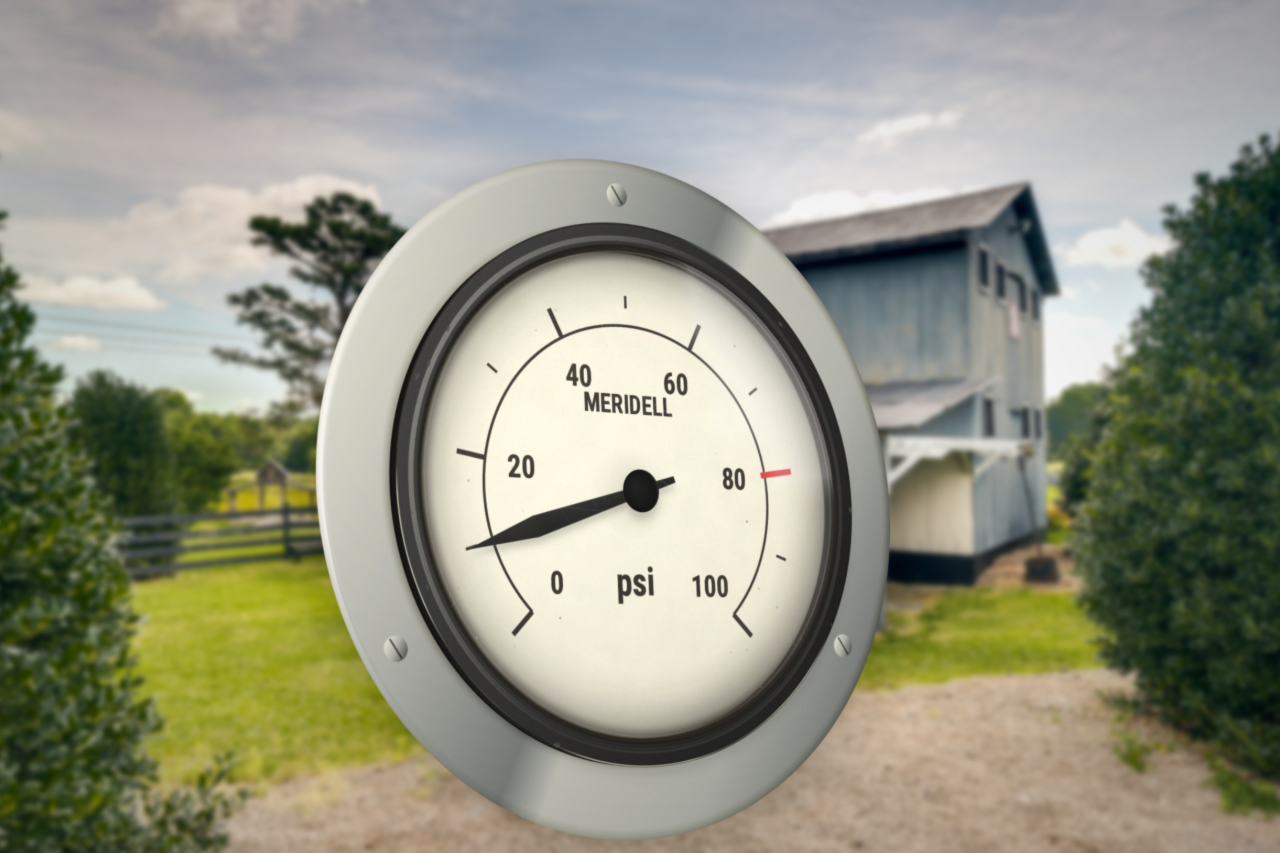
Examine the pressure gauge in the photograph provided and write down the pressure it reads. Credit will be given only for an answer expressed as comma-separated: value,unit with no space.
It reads 10,psi
